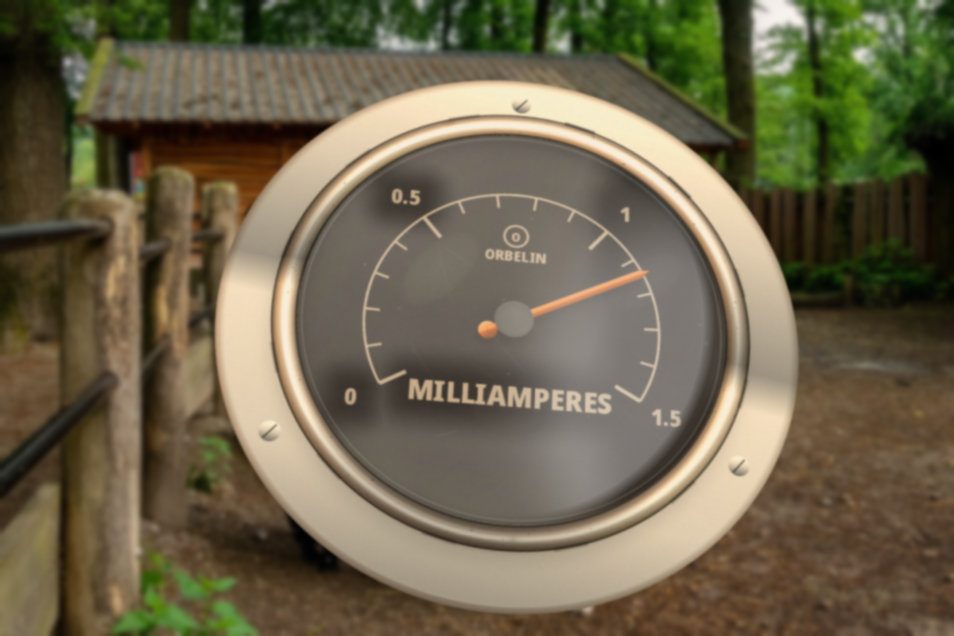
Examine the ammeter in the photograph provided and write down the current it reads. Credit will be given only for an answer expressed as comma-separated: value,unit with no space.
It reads 1.15,mA
